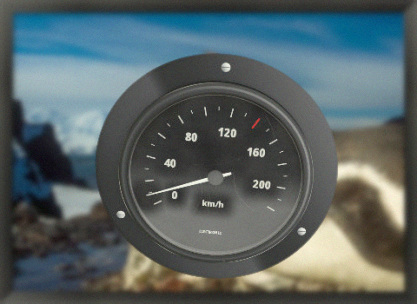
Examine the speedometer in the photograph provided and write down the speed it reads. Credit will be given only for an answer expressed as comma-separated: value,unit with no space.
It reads 10,km/h
